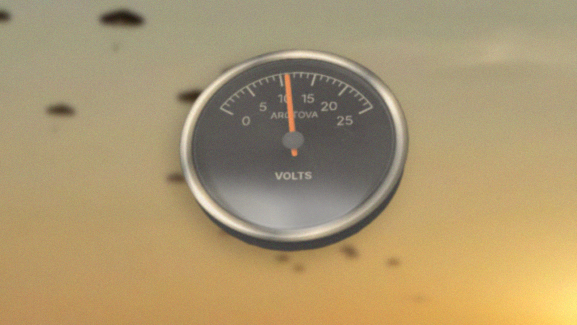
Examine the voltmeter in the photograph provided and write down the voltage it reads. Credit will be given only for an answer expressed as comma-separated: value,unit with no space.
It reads 11,V
